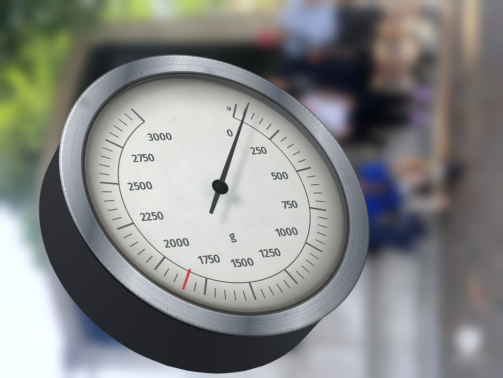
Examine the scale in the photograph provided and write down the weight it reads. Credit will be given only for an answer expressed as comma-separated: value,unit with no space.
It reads 50,g
